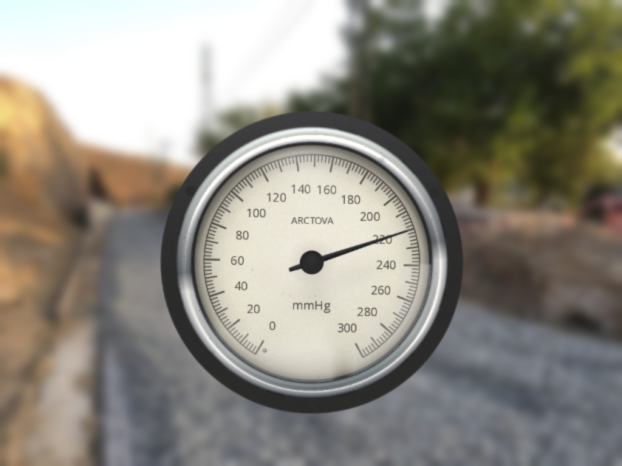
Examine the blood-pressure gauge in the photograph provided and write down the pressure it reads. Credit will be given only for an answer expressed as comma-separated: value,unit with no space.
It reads 220,mmHg
